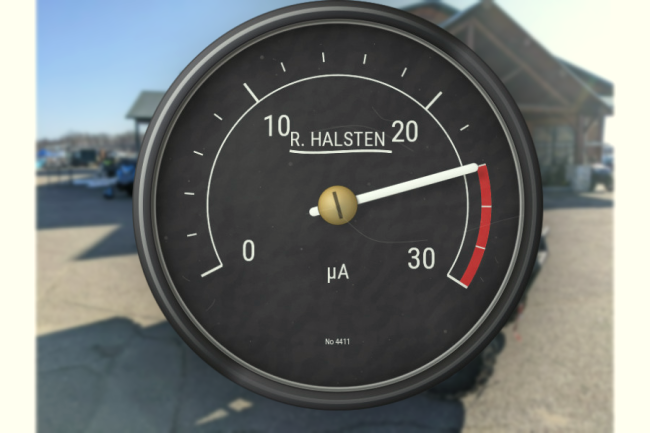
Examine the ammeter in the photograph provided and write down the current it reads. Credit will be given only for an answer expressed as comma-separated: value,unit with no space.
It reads 24,µA
